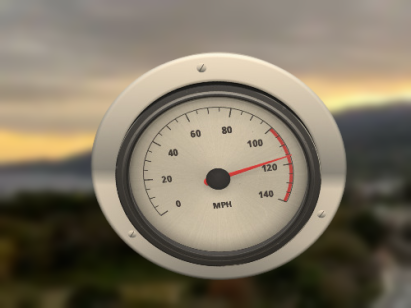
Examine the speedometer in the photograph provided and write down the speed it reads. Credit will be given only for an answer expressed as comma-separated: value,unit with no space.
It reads 115,mph
